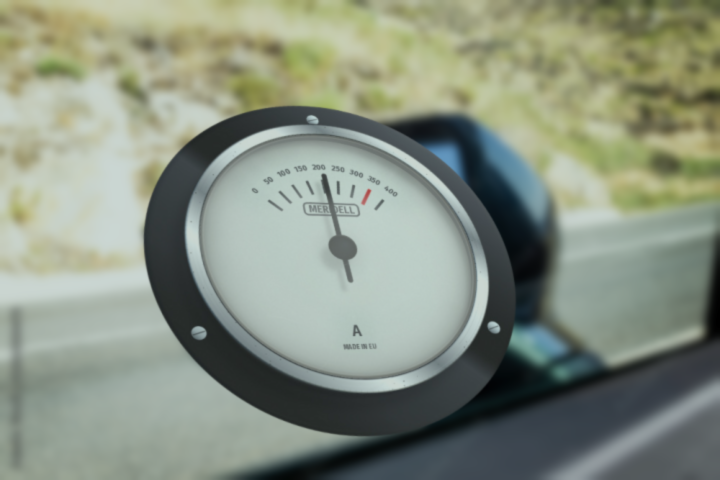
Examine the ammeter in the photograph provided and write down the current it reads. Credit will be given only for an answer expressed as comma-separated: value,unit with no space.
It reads 200,A
